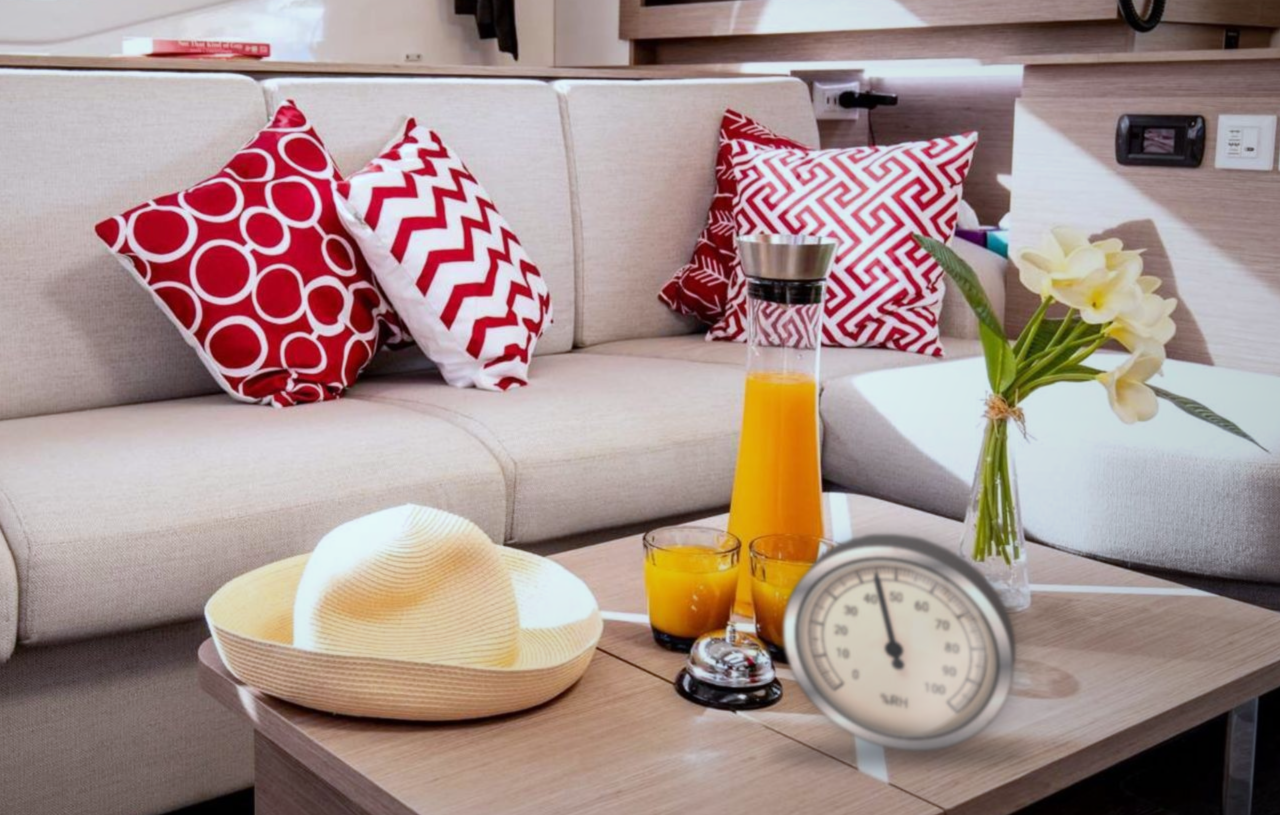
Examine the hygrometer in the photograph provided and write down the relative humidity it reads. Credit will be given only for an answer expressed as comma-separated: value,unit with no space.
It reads 45,%
